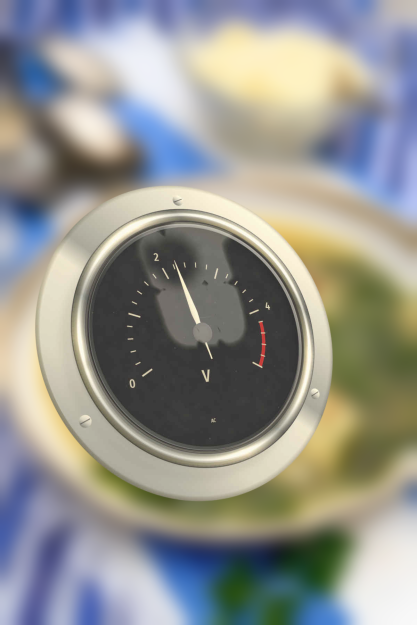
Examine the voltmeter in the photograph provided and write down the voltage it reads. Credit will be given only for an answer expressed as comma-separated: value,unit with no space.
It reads 2.2,V
